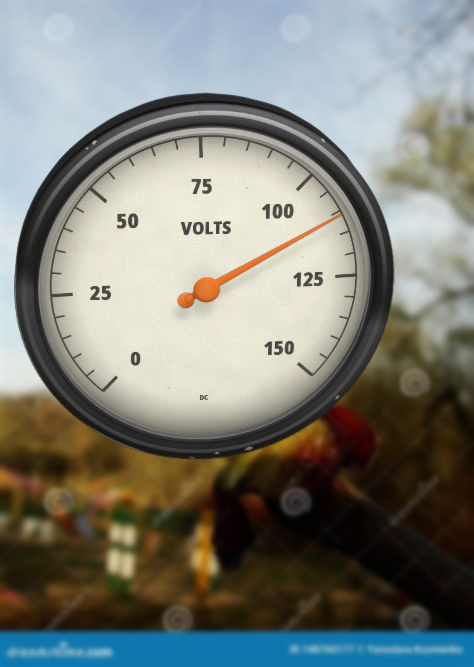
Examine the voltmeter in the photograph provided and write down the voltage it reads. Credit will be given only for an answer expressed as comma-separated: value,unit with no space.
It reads 110,V
